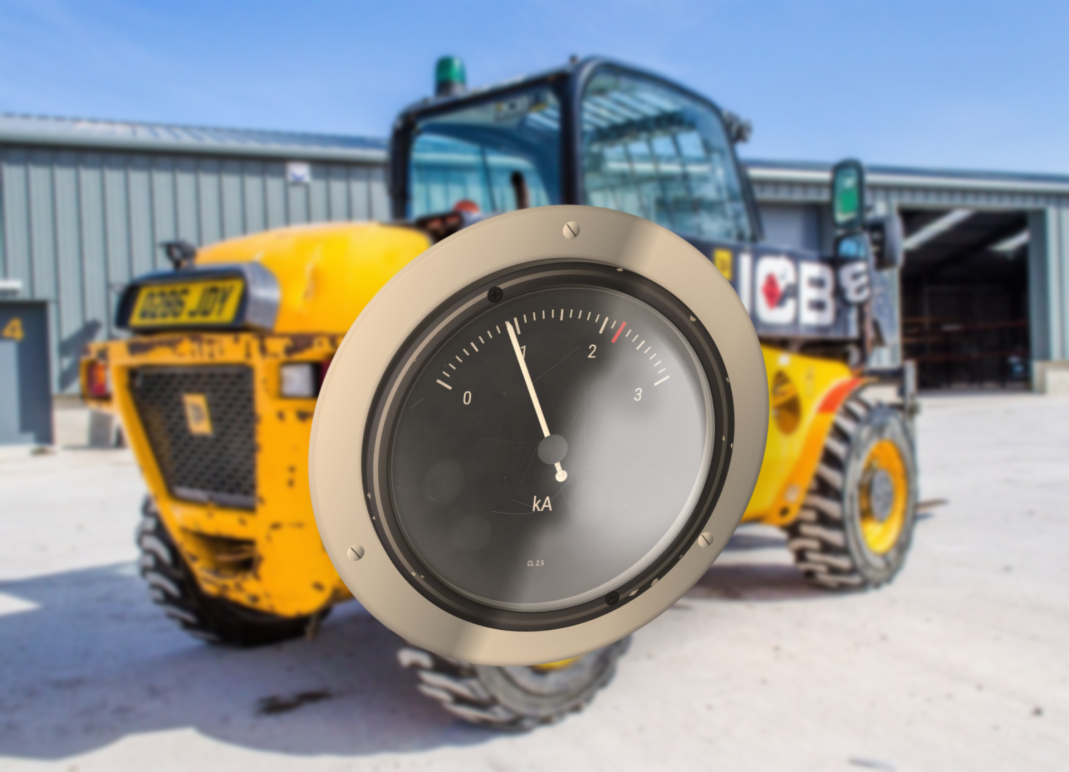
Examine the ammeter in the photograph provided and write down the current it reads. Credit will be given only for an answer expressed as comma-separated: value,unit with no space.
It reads 0.9,kA
